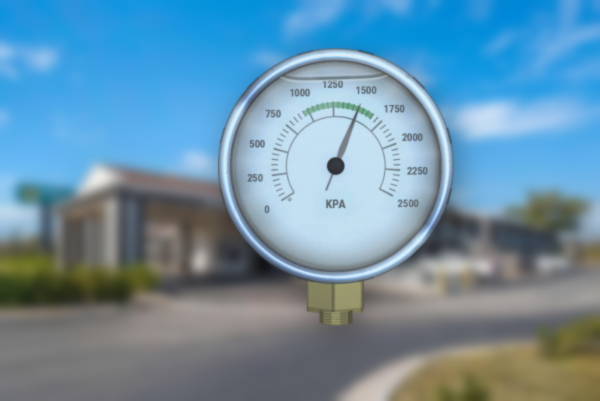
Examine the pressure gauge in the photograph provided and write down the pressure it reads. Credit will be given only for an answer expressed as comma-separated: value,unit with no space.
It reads 1500,kPa
